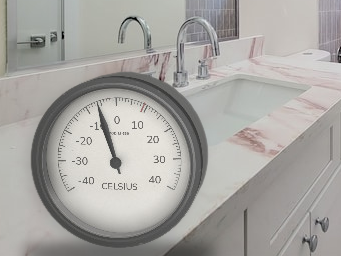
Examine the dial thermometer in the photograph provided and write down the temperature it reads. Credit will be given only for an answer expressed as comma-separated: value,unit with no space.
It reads -5,°C
